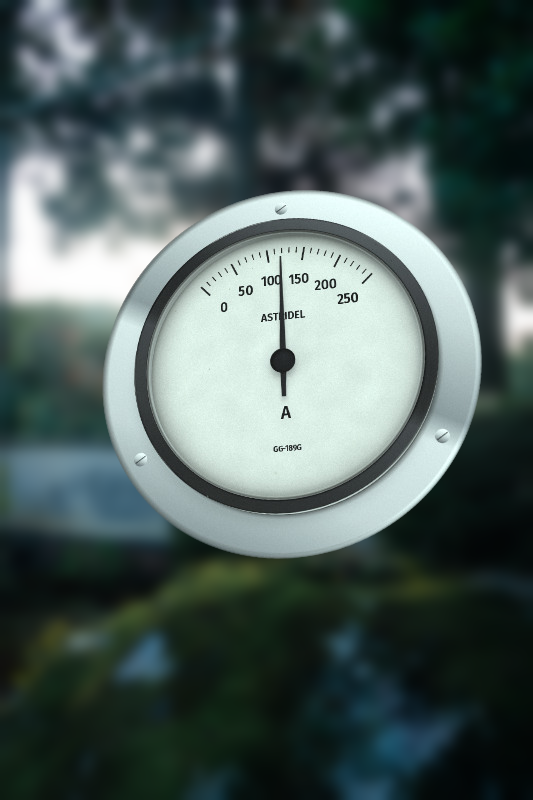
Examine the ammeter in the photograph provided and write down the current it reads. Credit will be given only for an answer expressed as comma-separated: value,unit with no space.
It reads 120,A
